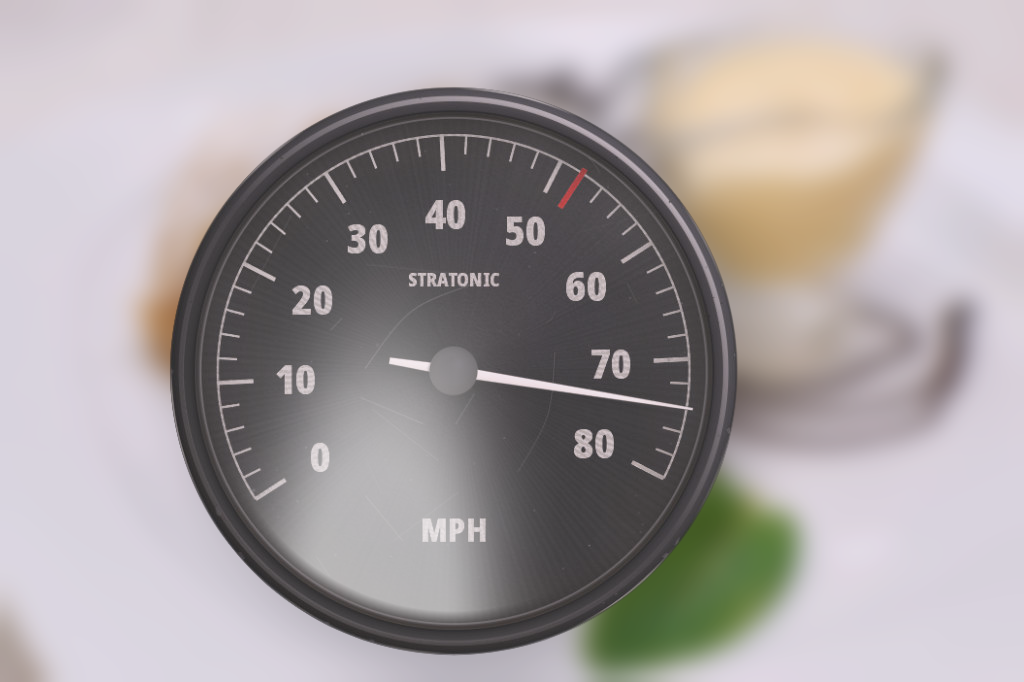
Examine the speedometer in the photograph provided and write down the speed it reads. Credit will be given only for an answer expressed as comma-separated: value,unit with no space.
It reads 74,mph
